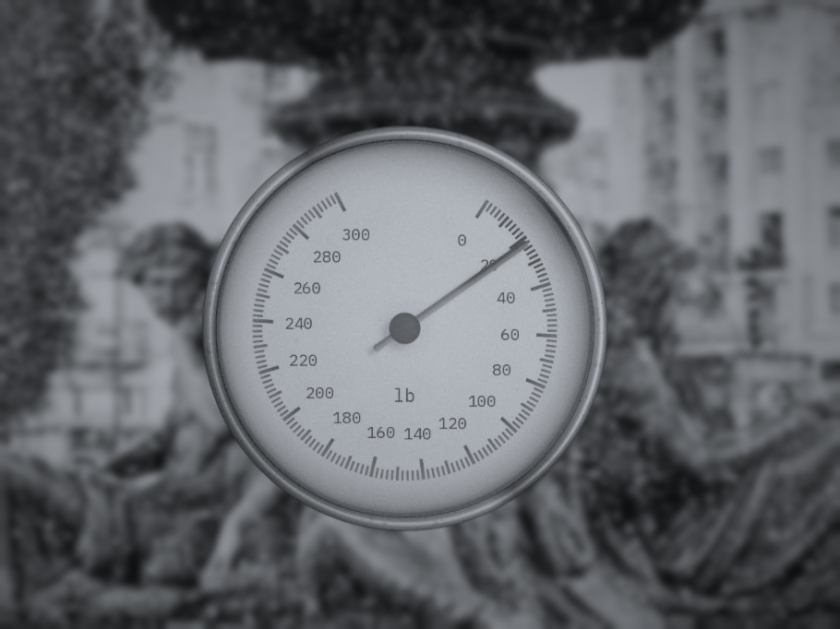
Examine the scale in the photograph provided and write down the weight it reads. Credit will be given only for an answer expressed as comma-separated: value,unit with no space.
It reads 22,lb
